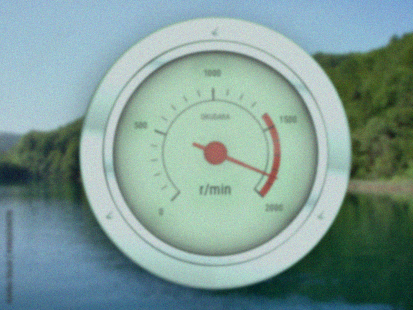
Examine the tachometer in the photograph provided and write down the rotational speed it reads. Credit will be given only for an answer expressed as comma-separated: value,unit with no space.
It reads 1850,rpm
